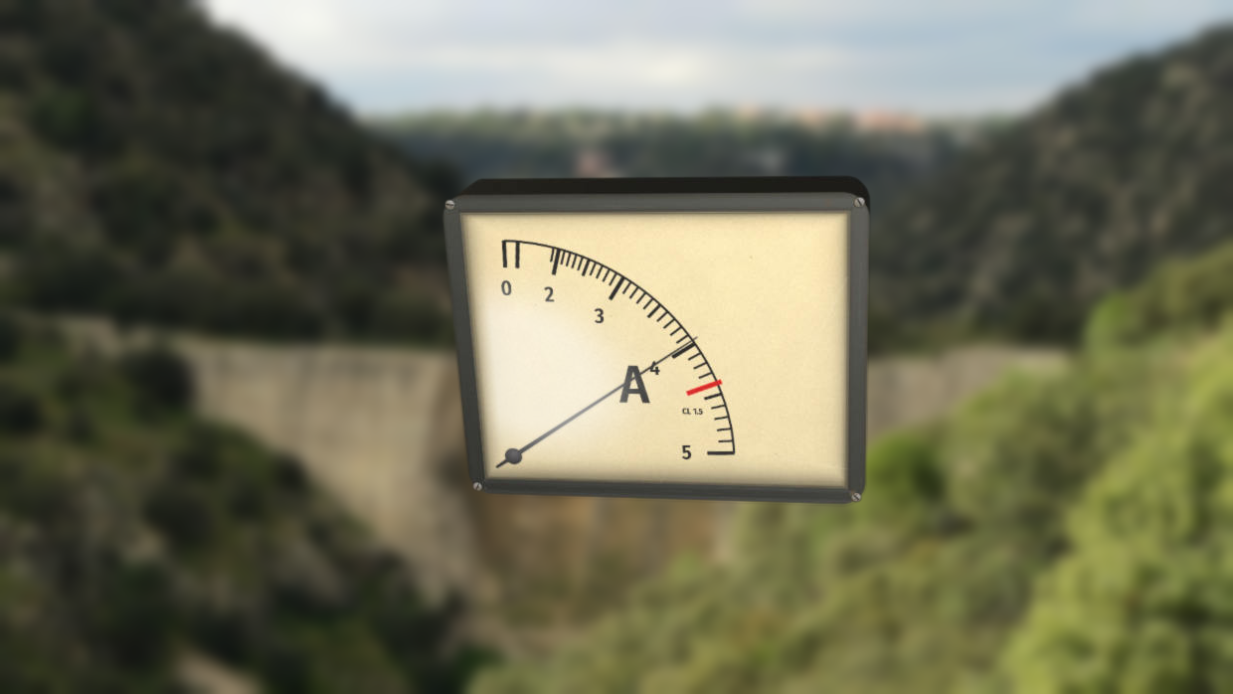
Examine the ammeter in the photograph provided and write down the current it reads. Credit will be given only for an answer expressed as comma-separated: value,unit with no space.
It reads 3.95,A
